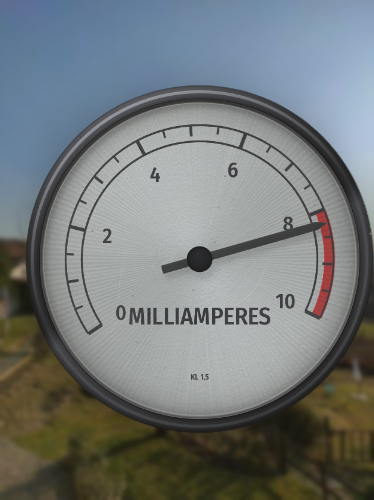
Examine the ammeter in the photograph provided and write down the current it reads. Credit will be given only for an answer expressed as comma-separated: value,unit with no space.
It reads 8.25,mA
